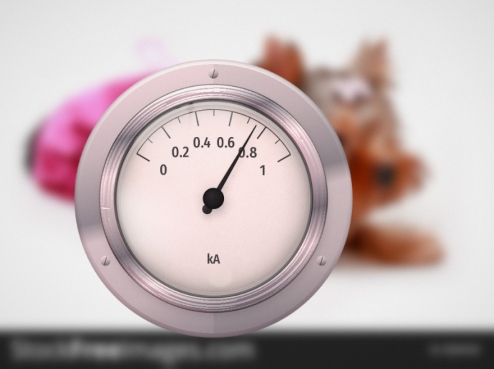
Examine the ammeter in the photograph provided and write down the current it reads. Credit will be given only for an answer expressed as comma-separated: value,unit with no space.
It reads 0.75,kA
